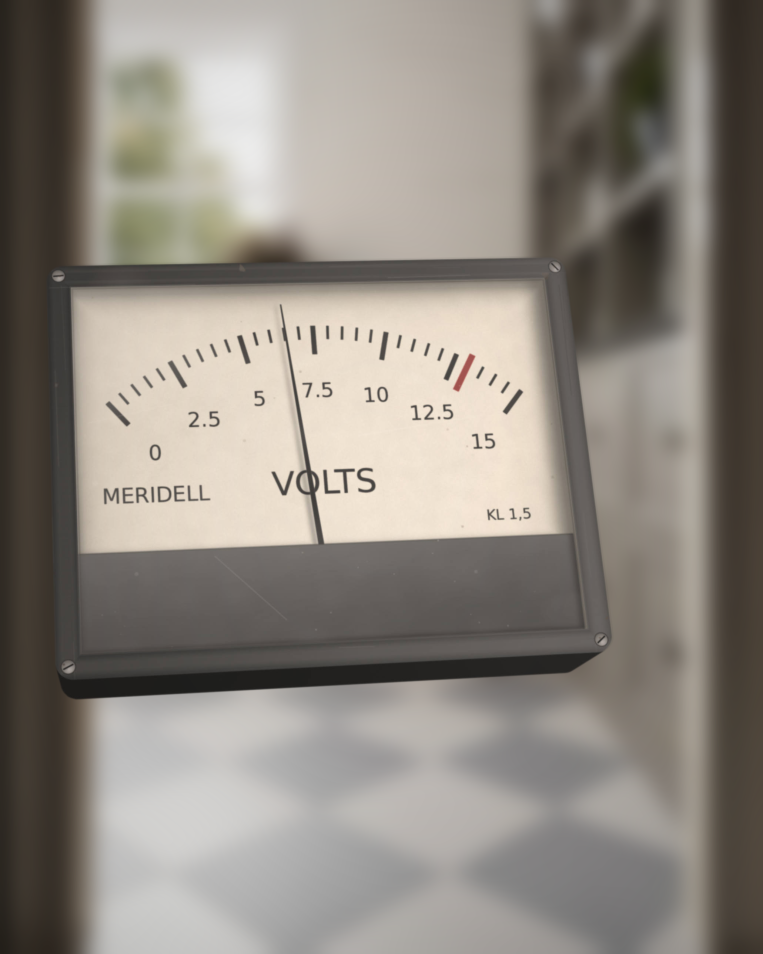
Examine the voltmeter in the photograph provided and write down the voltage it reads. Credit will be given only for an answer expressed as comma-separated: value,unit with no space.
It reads 6.5,V
